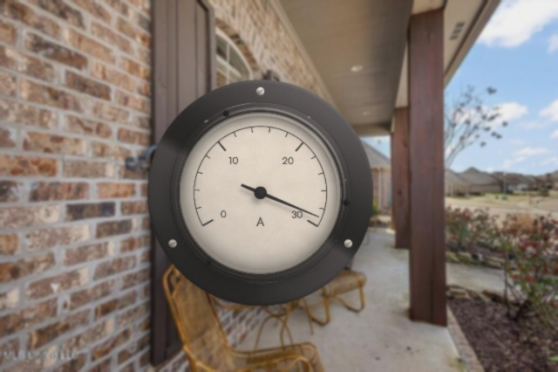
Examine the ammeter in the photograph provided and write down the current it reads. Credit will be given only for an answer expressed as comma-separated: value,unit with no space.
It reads 29,A
